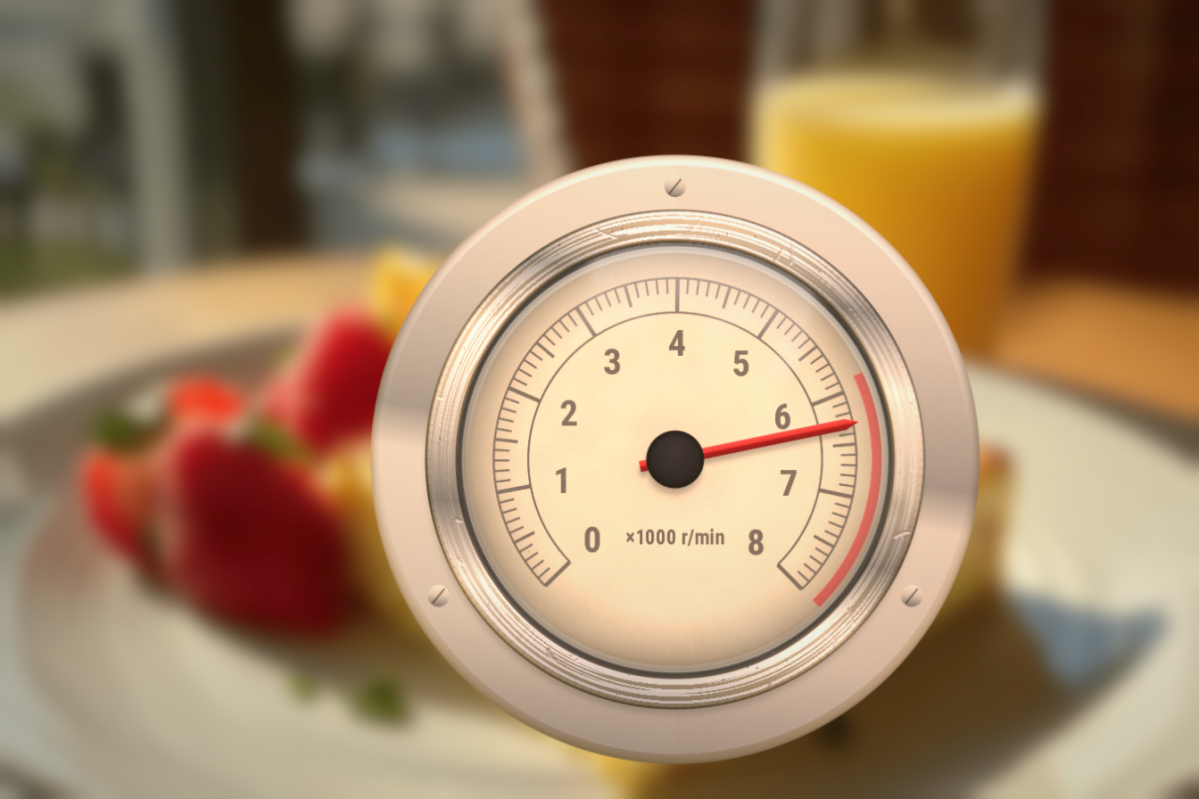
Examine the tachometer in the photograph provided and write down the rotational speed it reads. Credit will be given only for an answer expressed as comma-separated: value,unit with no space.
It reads 6300,rpm
